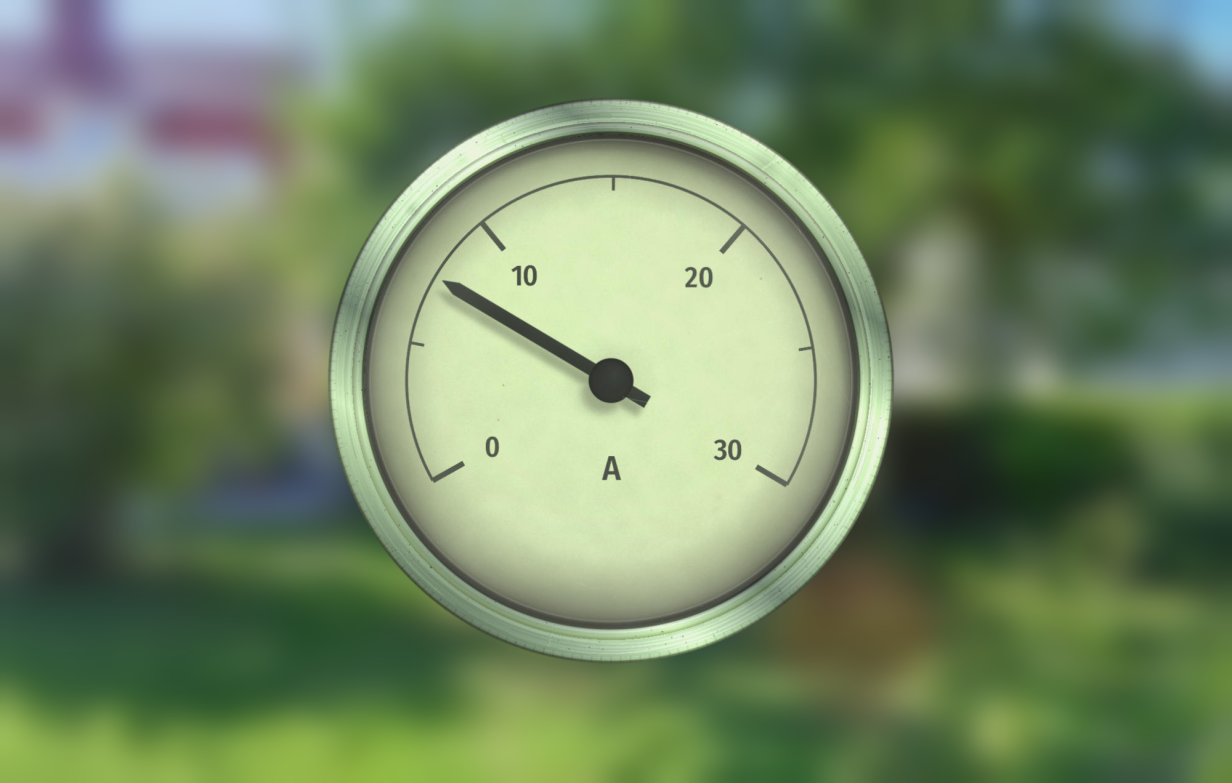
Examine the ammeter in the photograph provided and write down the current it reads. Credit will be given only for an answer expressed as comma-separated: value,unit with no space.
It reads 7.5,A
